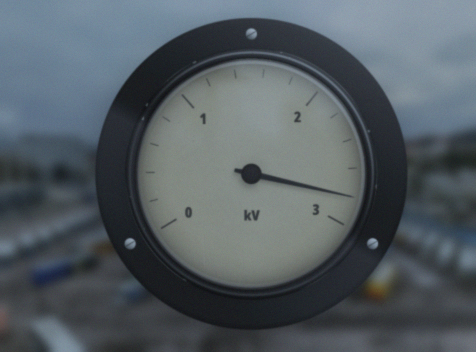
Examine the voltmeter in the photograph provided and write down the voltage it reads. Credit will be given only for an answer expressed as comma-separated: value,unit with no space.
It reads 2.8,kV
